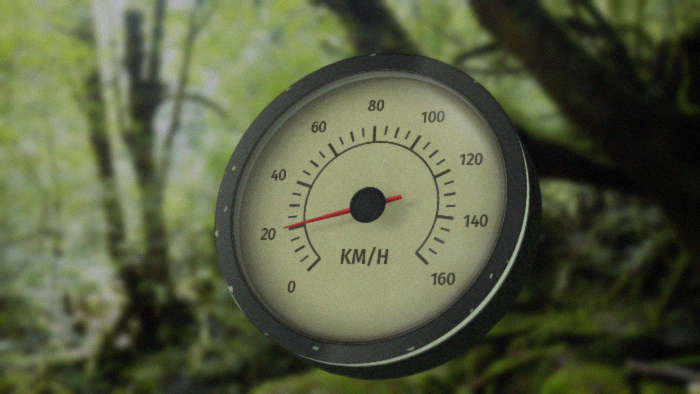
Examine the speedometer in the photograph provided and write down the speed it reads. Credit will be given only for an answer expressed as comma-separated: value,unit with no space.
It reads 20,km/h
